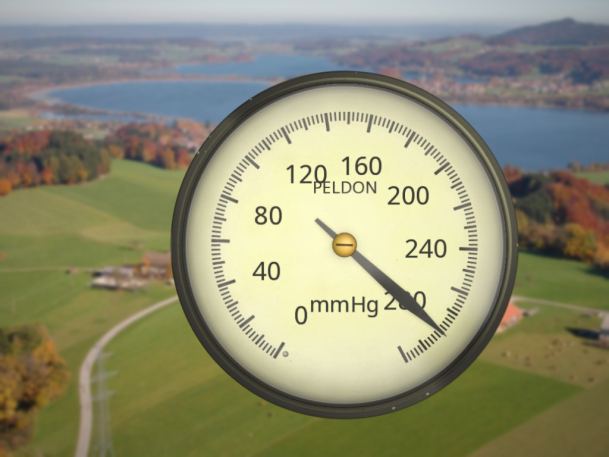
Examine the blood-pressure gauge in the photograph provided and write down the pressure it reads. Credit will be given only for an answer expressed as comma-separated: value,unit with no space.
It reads 280,mmHg
